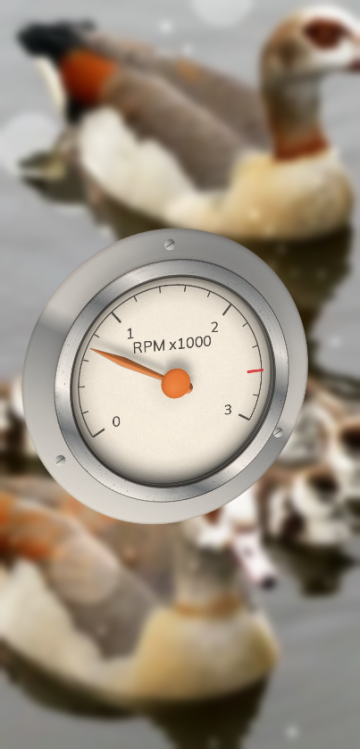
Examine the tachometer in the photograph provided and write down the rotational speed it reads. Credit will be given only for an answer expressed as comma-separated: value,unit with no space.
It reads 700,rpm
